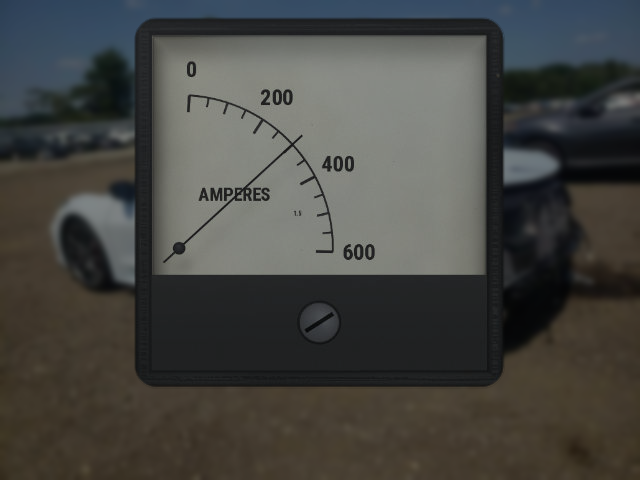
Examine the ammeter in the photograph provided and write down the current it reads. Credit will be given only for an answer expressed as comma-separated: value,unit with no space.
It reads 300,A
